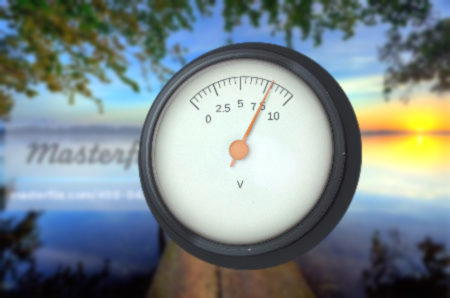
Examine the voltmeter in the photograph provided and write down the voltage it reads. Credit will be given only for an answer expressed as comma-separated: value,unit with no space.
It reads 8,V
